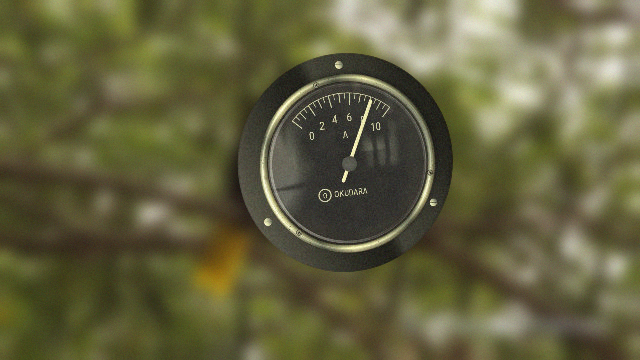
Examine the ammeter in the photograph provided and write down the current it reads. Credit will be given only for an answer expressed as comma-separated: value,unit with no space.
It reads 8,A
